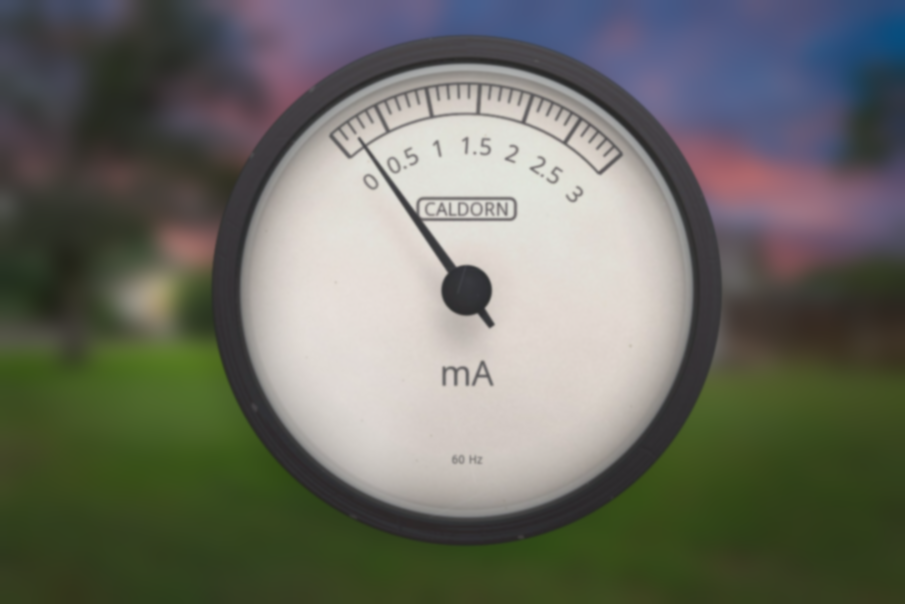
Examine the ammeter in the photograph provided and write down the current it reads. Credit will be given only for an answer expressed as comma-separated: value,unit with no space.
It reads 0.2,mA
